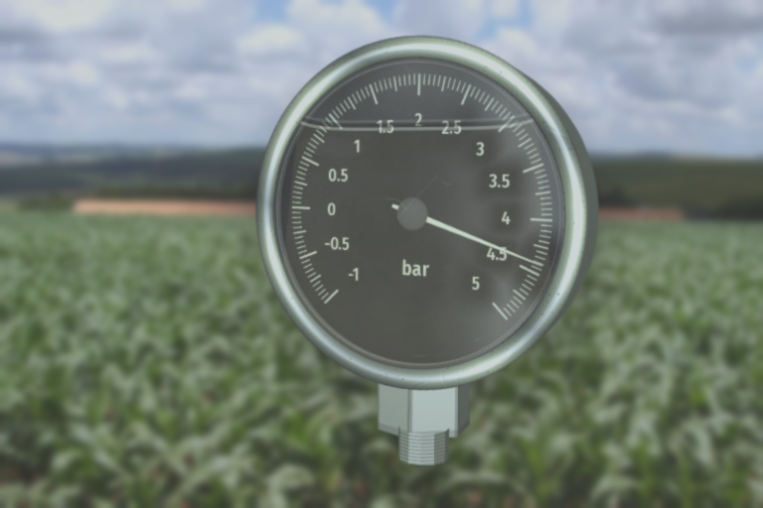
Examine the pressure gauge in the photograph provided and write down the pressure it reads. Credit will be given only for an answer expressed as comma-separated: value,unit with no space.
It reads 4.4,bar
